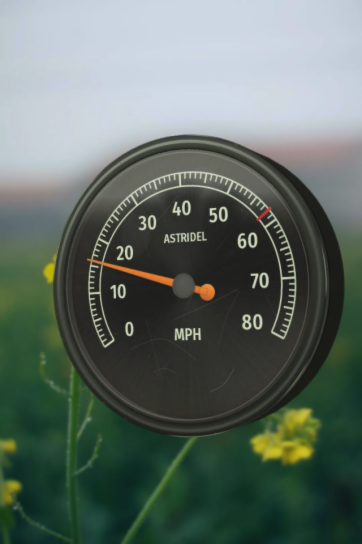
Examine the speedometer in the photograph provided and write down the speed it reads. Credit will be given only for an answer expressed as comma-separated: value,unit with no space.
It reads 16,mph
